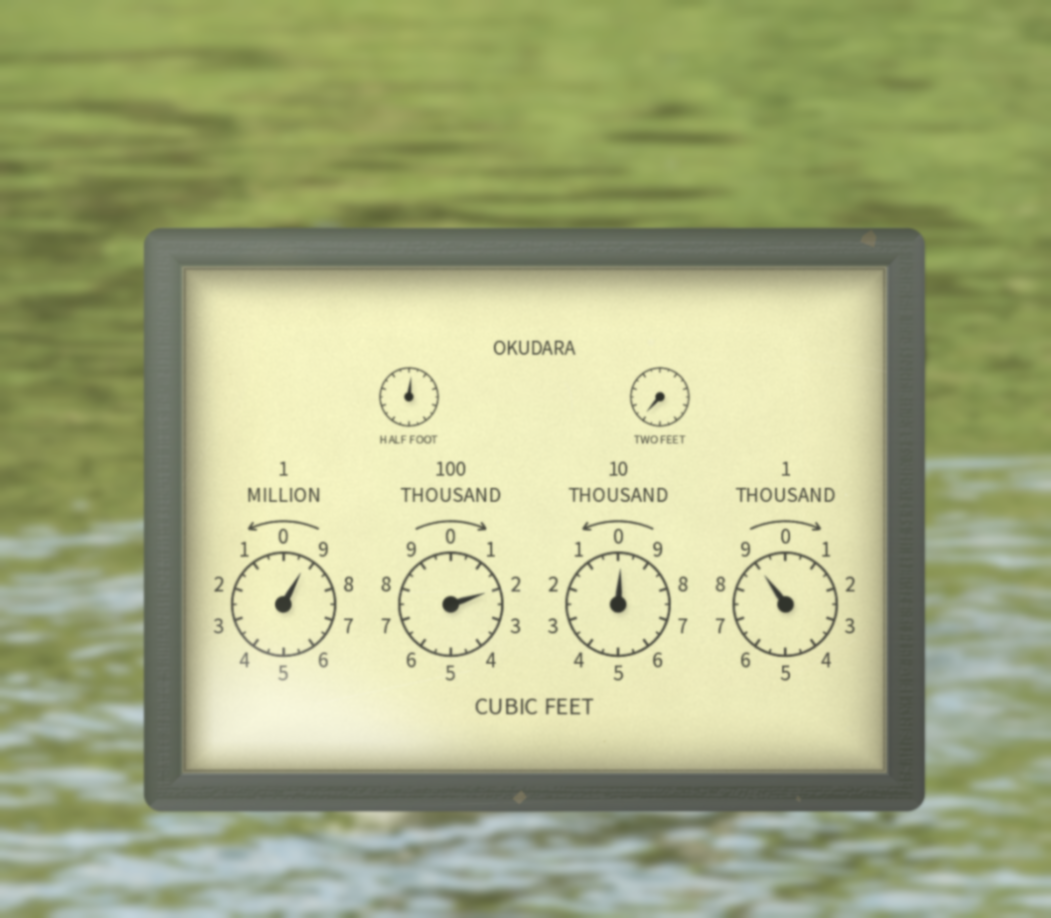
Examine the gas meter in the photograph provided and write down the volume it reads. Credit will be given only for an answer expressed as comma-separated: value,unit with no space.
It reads 919900,ft³
